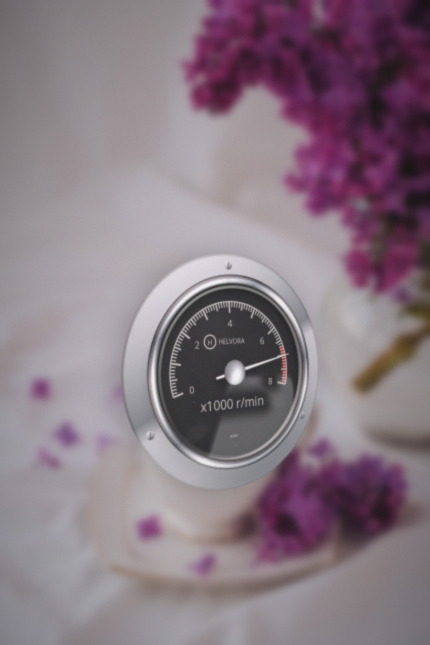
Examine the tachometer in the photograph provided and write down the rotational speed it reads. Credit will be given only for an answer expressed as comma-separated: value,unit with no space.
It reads 7000,rpm
